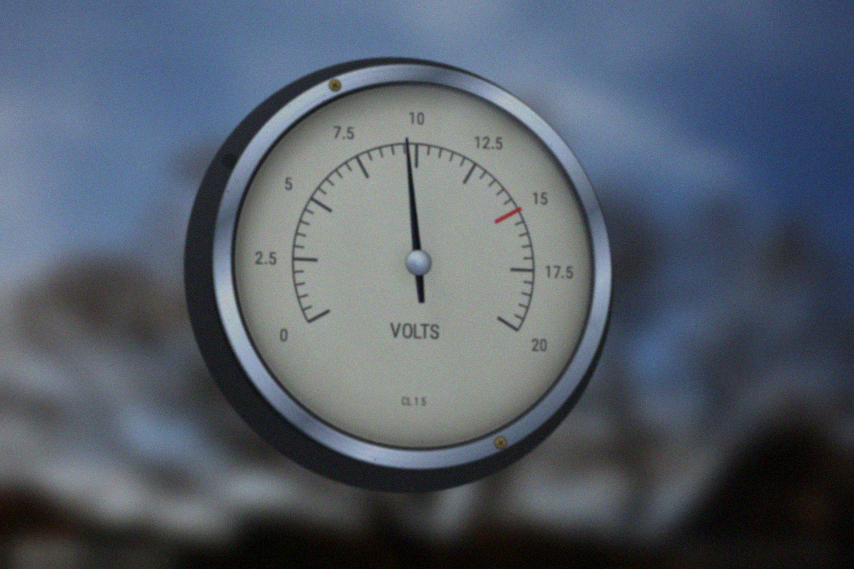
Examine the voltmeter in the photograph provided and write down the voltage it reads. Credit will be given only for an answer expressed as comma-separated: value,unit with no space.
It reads 9.5,V
